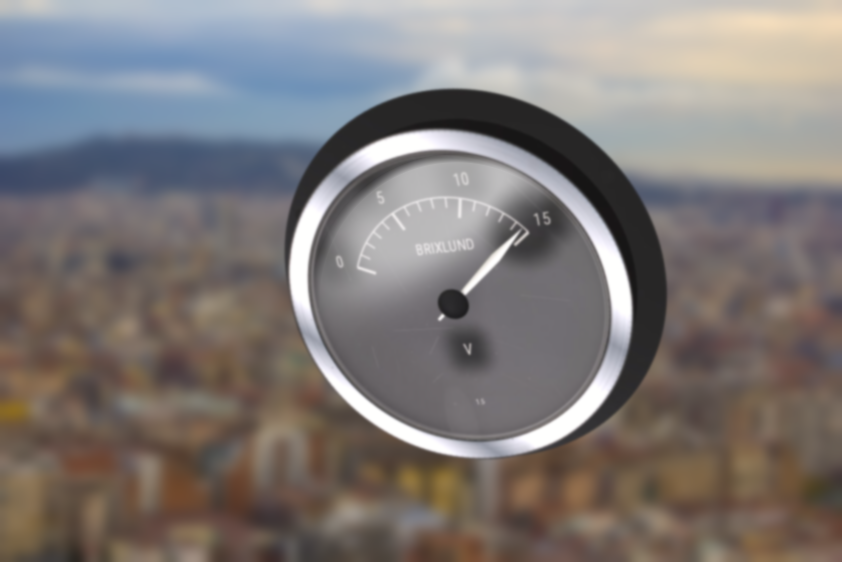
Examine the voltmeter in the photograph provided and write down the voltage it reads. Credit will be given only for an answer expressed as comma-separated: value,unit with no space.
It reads 14.5,V
